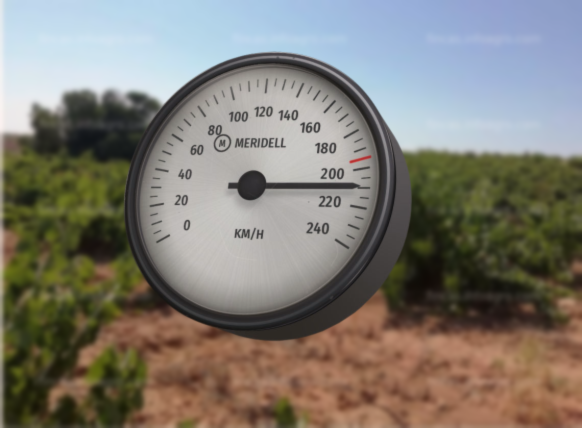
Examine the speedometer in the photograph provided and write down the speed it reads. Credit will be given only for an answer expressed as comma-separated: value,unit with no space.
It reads 210,km/h
